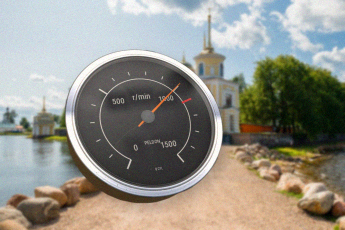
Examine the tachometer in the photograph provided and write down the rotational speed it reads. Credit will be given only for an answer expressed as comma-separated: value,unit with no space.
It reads 1000,rpm
